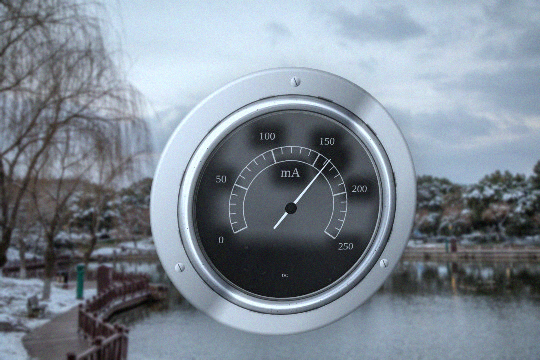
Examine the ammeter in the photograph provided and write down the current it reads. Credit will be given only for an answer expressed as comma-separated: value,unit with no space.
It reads 160,mA
